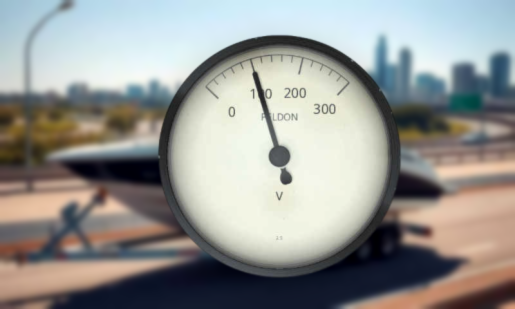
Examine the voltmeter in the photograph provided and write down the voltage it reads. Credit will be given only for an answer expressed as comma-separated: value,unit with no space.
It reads 100,V
